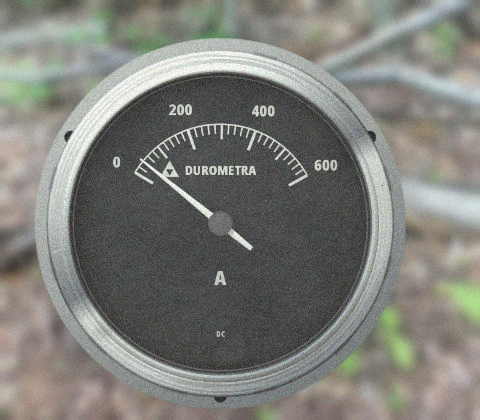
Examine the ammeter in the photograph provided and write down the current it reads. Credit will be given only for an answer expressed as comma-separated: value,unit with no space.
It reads 40,A
